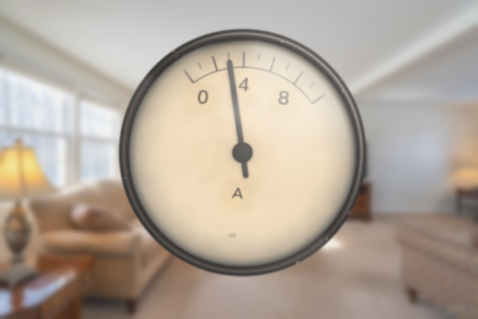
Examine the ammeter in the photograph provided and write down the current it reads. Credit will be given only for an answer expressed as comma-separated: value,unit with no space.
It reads 3,A
